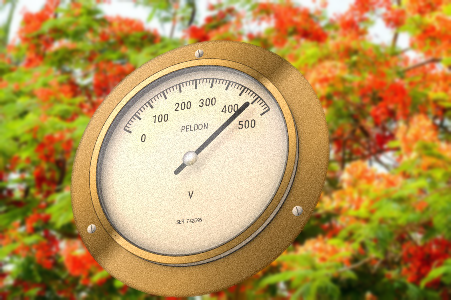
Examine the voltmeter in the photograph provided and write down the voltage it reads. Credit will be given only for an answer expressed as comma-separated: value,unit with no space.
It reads 450,V
